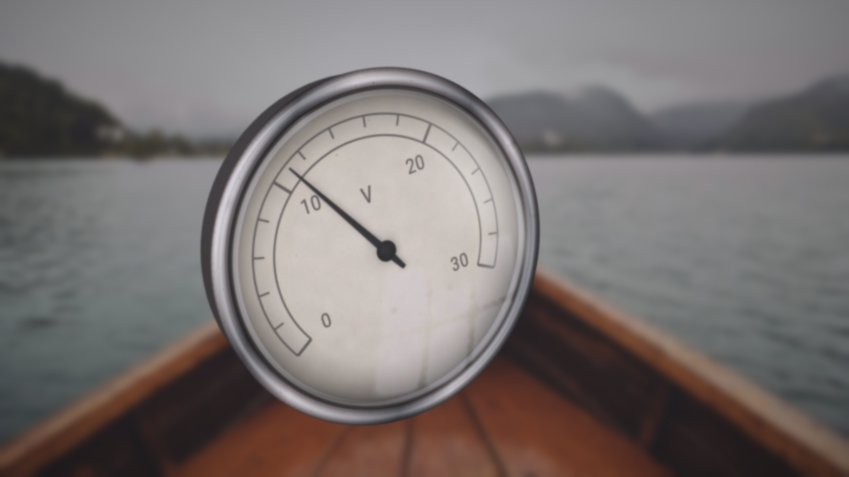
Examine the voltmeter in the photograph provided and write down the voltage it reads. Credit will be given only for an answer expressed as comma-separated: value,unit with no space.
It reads 11,V
